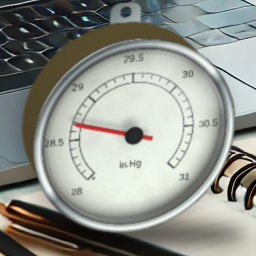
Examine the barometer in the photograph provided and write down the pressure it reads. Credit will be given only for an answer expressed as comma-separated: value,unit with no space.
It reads 28.7,inHg
